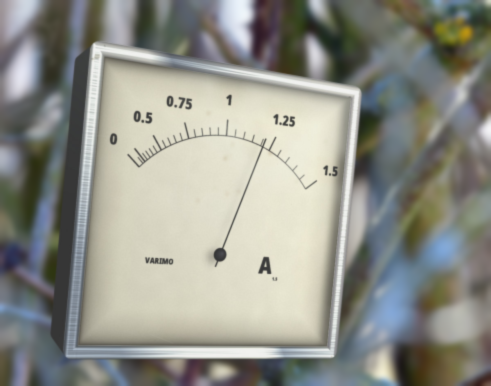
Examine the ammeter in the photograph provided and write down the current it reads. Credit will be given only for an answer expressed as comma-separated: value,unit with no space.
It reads 1.2,A
